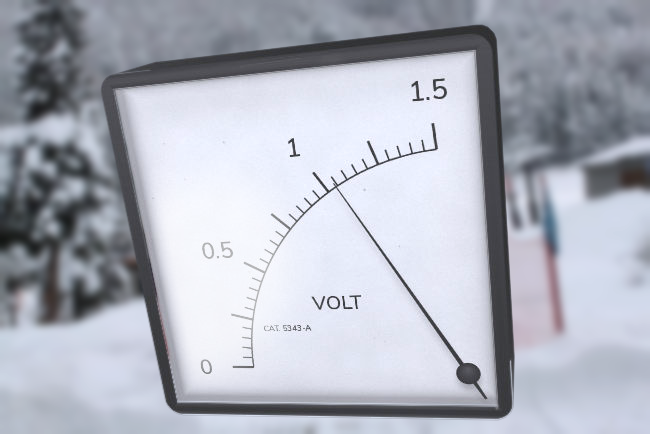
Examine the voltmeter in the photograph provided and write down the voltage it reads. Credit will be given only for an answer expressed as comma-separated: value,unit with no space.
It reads 1.05,V
